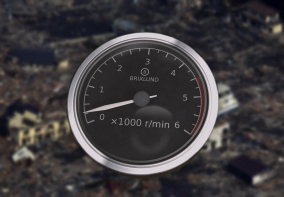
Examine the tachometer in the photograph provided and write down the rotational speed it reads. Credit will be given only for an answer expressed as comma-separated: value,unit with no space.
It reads 250,rpm
